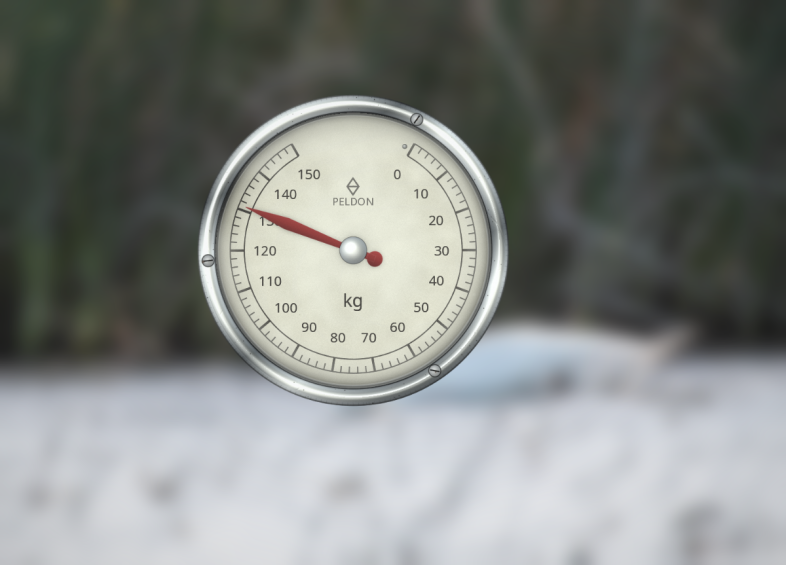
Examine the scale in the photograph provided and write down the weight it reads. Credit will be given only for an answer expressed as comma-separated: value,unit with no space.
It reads 131,kg
